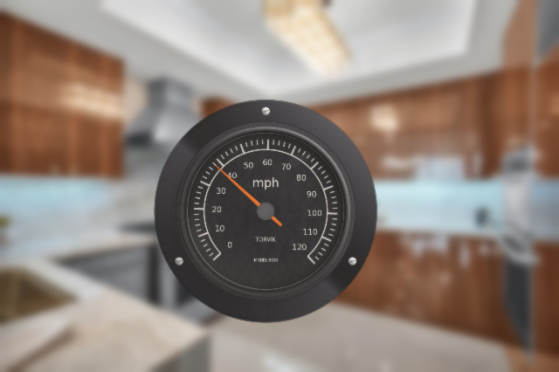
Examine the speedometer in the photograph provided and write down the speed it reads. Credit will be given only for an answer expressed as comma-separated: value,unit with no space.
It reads 38,mph
